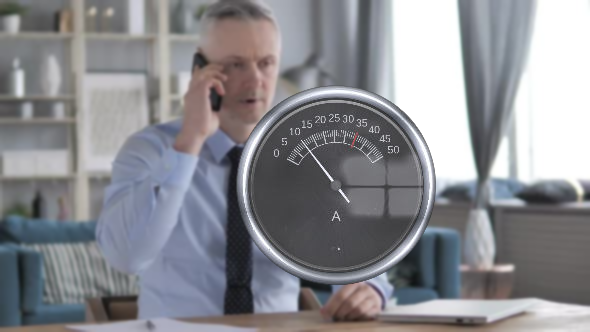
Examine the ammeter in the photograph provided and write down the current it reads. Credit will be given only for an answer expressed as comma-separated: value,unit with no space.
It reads 10,A
